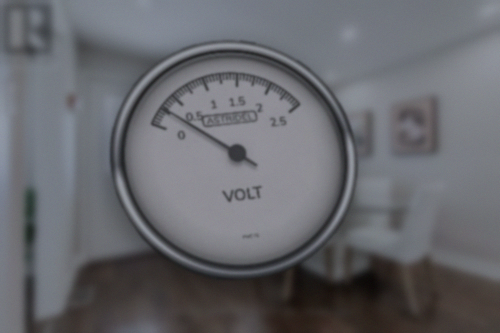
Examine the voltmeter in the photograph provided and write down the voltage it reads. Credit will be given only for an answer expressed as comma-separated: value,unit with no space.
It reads 0.25,V
